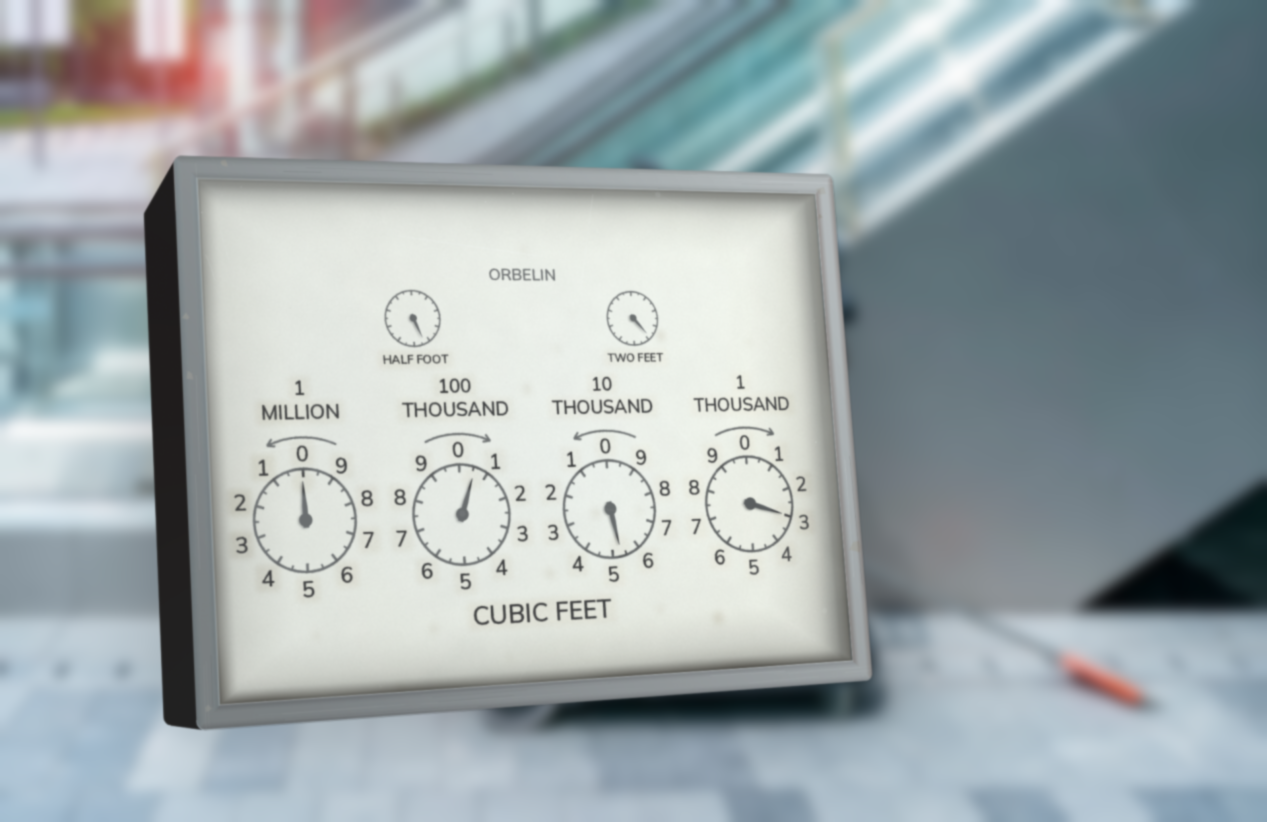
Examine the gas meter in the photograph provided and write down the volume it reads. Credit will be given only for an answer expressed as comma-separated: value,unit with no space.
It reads 5300,ft³
